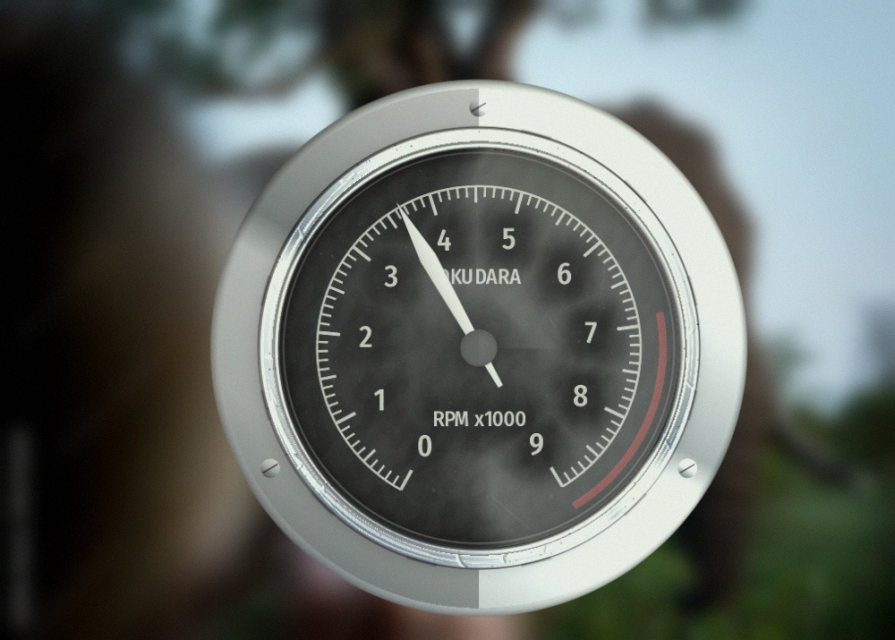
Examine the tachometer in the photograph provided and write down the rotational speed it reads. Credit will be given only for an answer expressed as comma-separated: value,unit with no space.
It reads 3650,rpm
